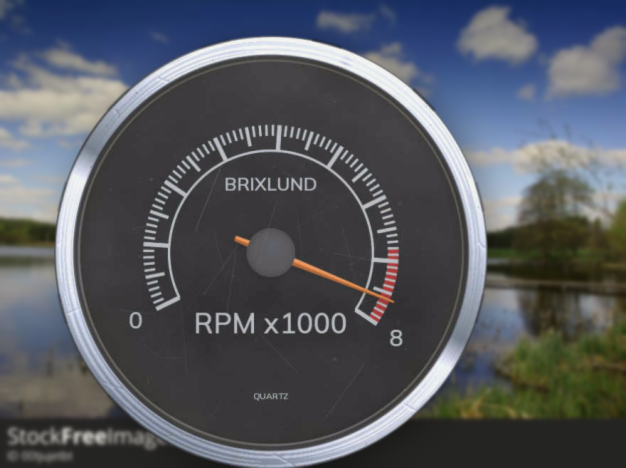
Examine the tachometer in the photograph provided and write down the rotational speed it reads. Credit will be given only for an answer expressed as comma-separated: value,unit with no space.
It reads 7600,rpm
